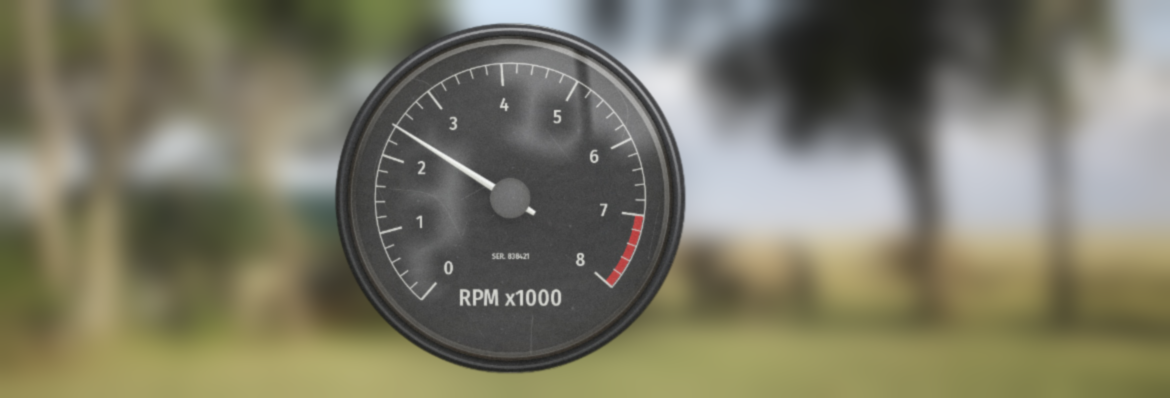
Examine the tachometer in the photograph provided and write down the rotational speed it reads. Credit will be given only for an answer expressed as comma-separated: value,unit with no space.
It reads 2400,rpm
